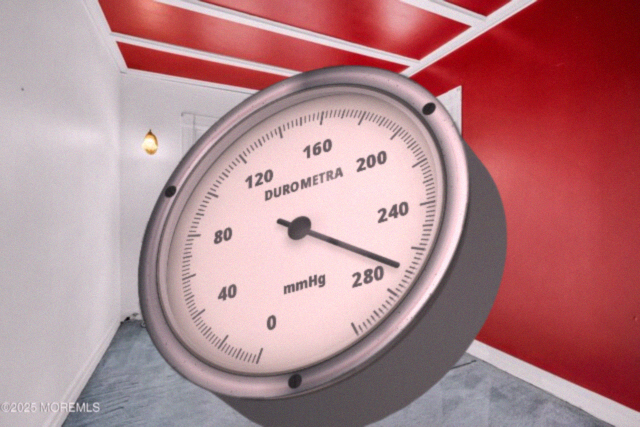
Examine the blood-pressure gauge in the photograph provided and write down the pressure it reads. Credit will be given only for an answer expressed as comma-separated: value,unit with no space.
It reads 270,mmHg
